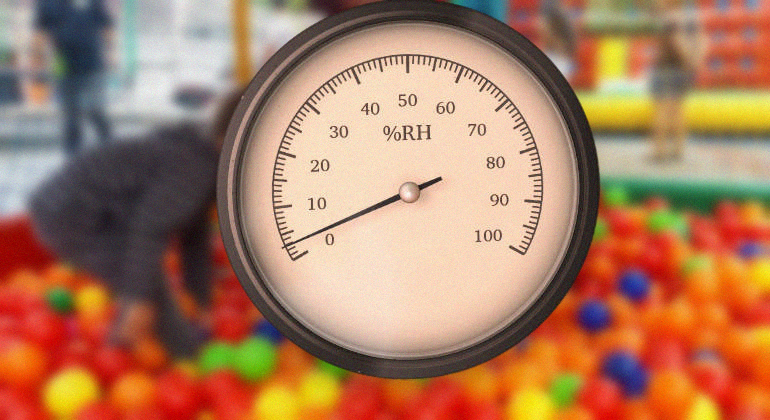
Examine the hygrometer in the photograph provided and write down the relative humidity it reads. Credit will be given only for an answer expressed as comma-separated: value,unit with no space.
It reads 3,%
